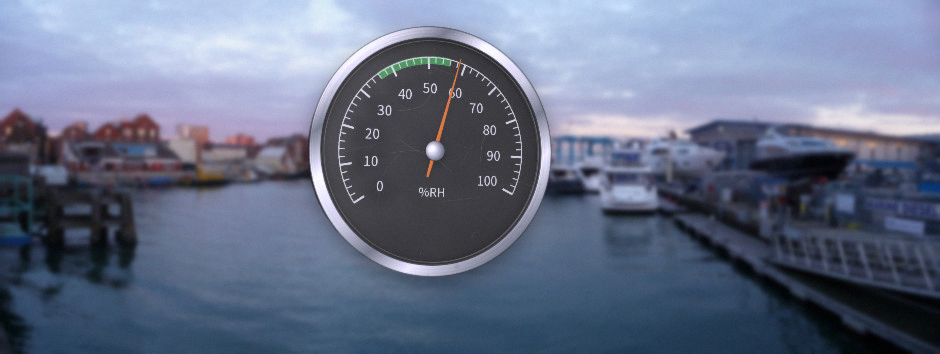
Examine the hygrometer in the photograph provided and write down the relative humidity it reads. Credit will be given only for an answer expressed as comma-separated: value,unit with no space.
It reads 58,%
